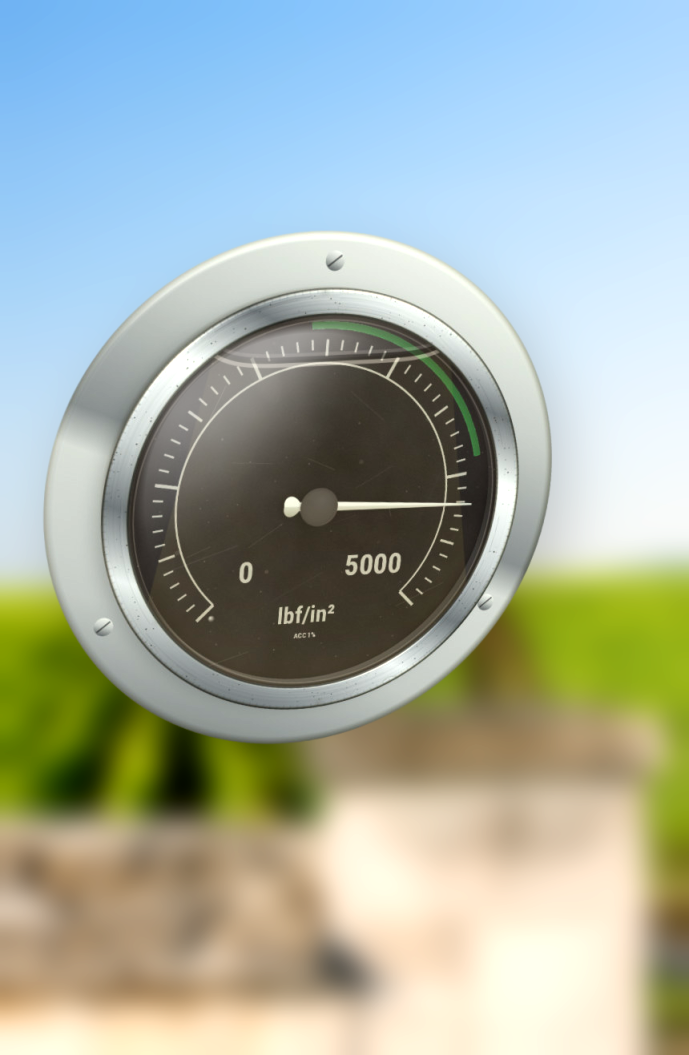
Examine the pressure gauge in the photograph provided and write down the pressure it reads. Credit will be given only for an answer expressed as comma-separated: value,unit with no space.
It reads 4200,psi
